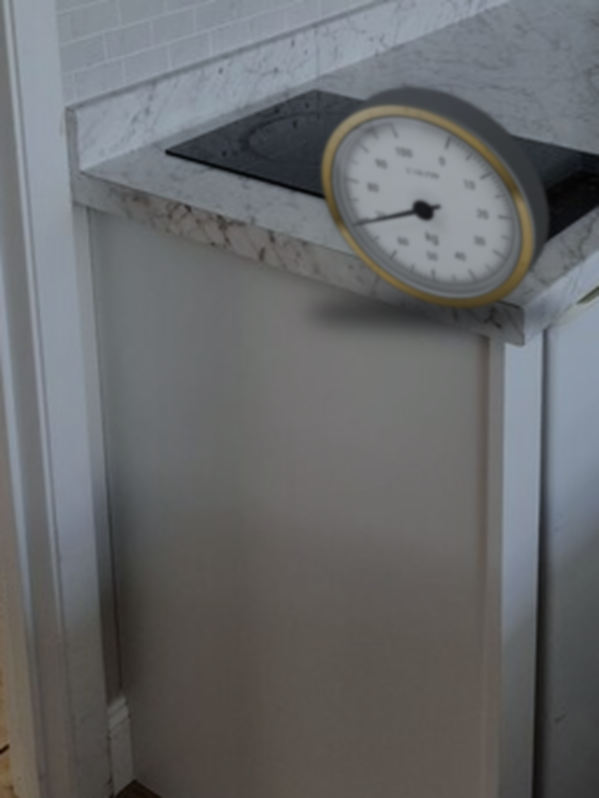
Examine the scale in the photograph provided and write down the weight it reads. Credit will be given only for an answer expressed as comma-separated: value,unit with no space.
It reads 70,kg
